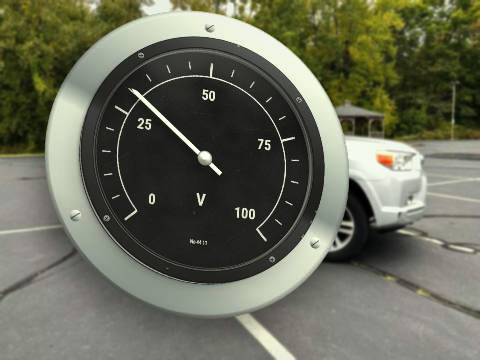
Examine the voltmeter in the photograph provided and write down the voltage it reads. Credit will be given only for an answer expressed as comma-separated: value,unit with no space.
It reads 30,V
